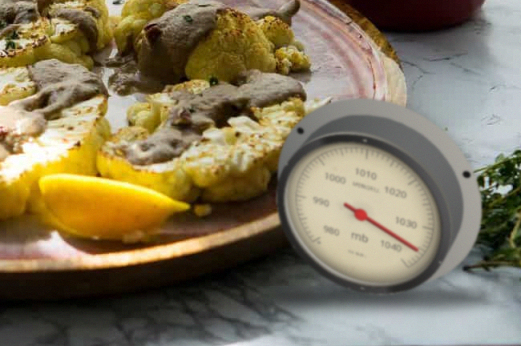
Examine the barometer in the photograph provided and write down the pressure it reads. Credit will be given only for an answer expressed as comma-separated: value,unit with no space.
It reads 1035,mbar
